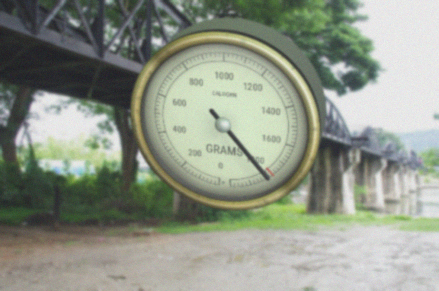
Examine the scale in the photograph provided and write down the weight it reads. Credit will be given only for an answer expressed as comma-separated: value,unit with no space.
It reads 1800,g
